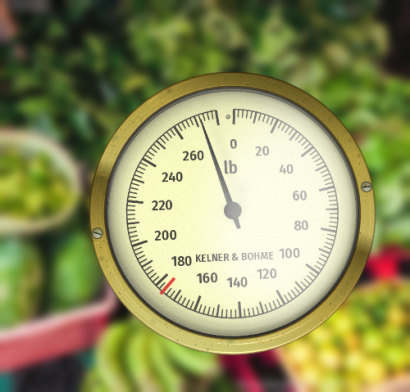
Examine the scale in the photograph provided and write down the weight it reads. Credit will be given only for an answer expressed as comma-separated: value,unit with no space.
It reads 272,lb
